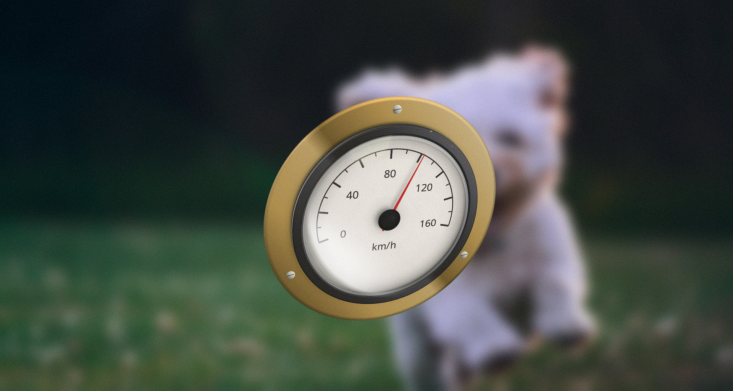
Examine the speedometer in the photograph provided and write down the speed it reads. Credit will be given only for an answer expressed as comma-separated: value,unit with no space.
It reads 100,km/h
